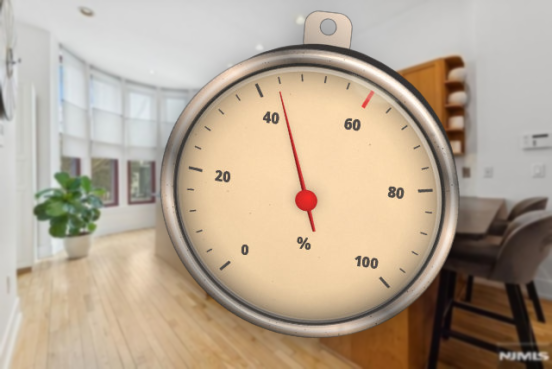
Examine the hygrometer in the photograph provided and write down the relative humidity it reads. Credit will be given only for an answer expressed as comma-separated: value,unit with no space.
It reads 44,%
